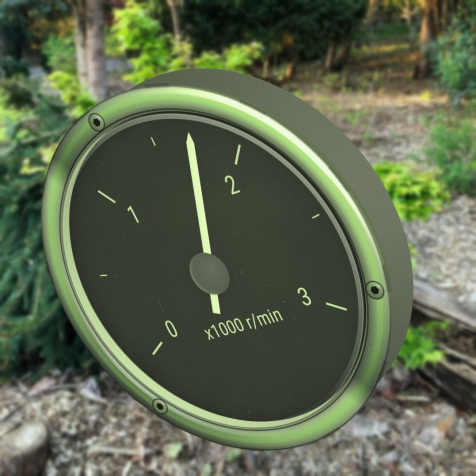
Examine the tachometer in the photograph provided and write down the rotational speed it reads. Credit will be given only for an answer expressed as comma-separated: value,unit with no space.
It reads 1750,rpm
